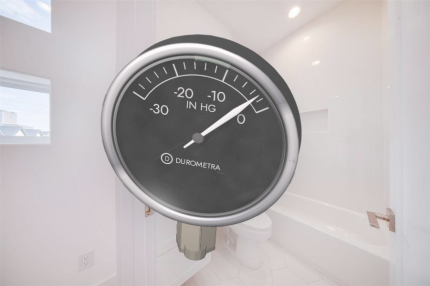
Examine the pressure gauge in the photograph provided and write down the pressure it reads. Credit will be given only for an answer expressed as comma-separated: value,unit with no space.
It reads -3,inHg
